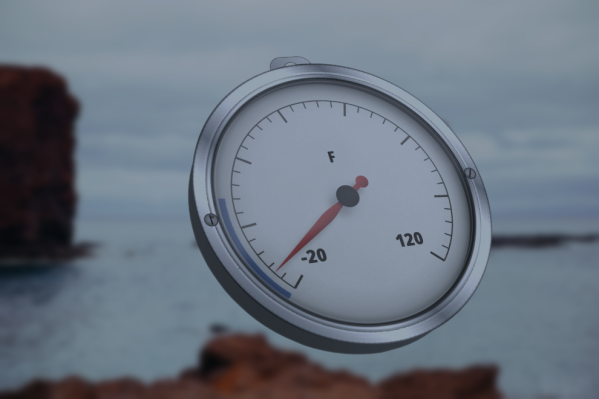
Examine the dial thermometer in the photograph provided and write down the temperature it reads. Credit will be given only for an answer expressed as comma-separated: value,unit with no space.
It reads -14,°F
